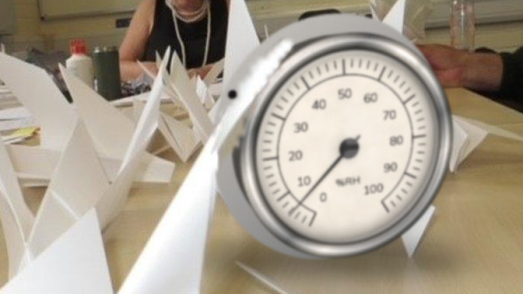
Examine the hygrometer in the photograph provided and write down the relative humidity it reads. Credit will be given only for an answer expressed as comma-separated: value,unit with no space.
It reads 6,%
